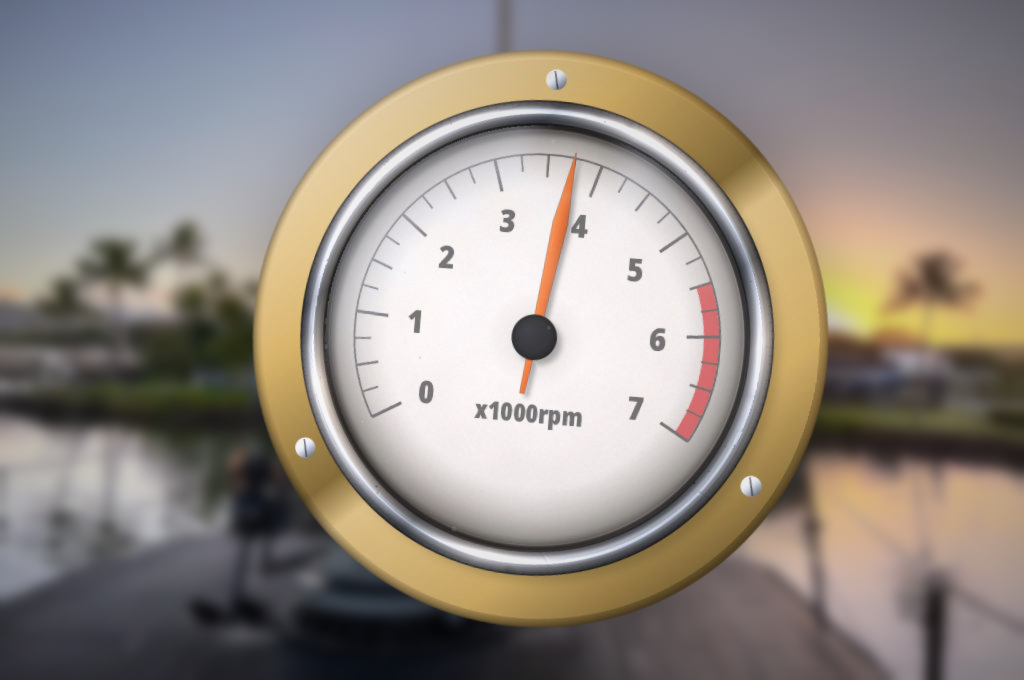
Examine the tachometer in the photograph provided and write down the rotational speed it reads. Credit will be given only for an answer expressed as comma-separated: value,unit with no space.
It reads 3750,rpm
